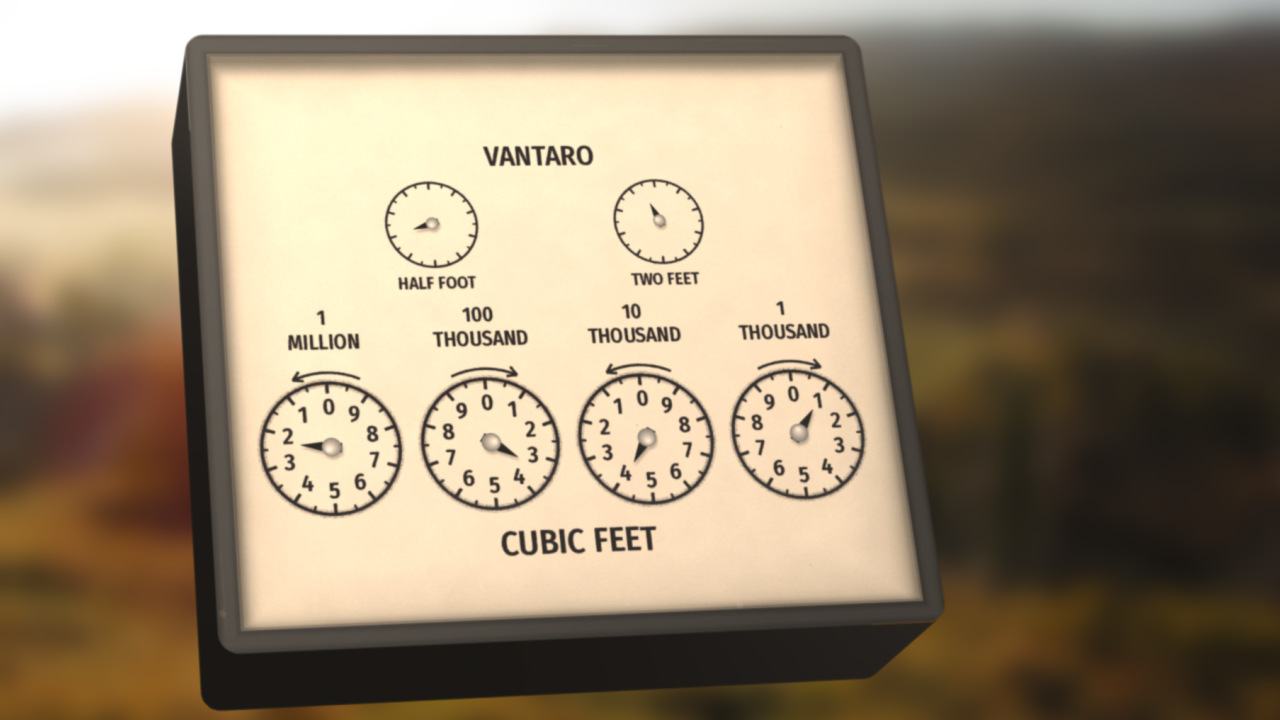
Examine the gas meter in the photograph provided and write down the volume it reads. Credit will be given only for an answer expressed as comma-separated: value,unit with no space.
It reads 234100,ft³
